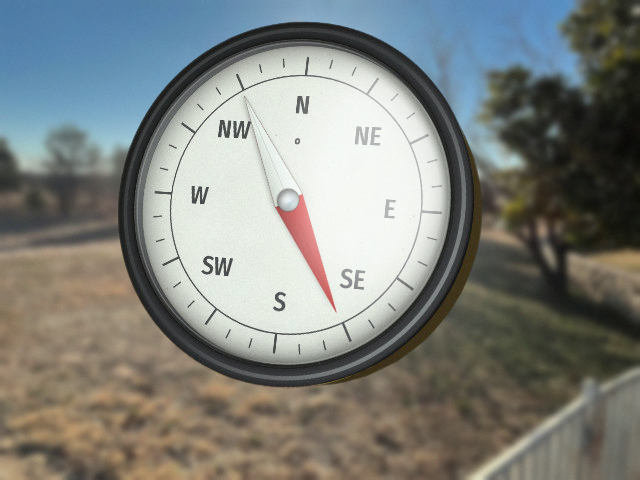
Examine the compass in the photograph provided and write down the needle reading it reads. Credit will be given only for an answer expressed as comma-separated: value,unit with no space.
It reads 150,°
